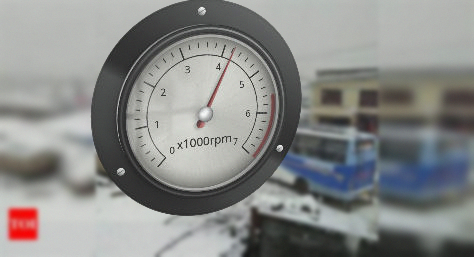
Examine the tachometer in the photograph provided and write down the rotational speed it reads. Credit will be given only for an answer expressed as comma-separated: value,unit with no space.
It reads 4200,rpm
